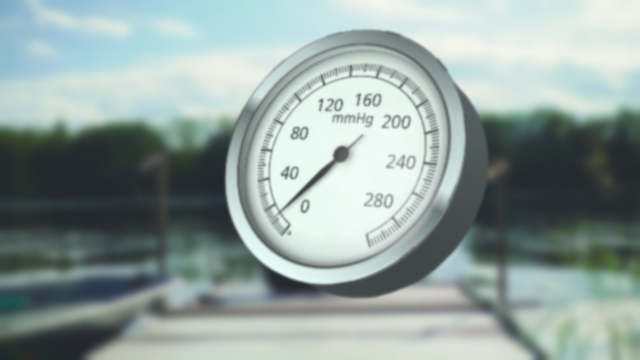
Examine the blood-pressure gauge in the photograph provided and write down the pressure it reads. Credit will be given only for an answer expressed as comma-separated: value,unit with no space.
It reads 10,mmHg
